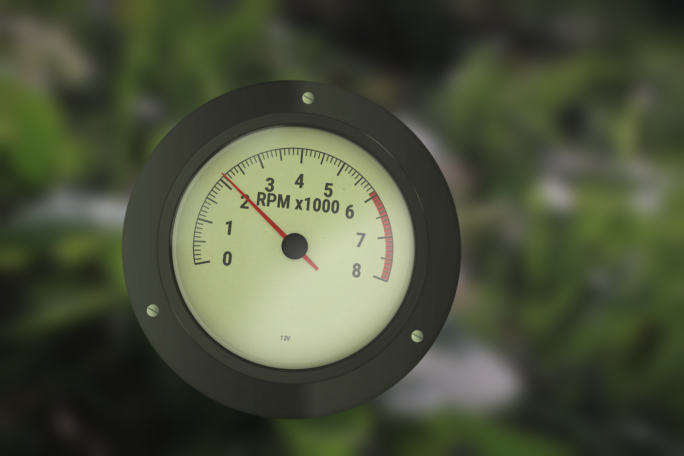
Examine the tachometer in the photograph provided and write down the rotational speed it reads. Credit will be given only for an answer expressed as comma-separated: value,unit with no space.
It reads 2100,rpm
